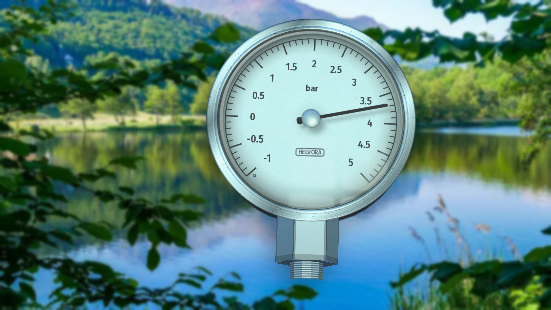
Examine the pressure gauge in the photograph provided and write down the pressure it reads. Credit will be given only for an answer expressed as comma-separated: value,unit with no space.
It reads 3.7,bar
